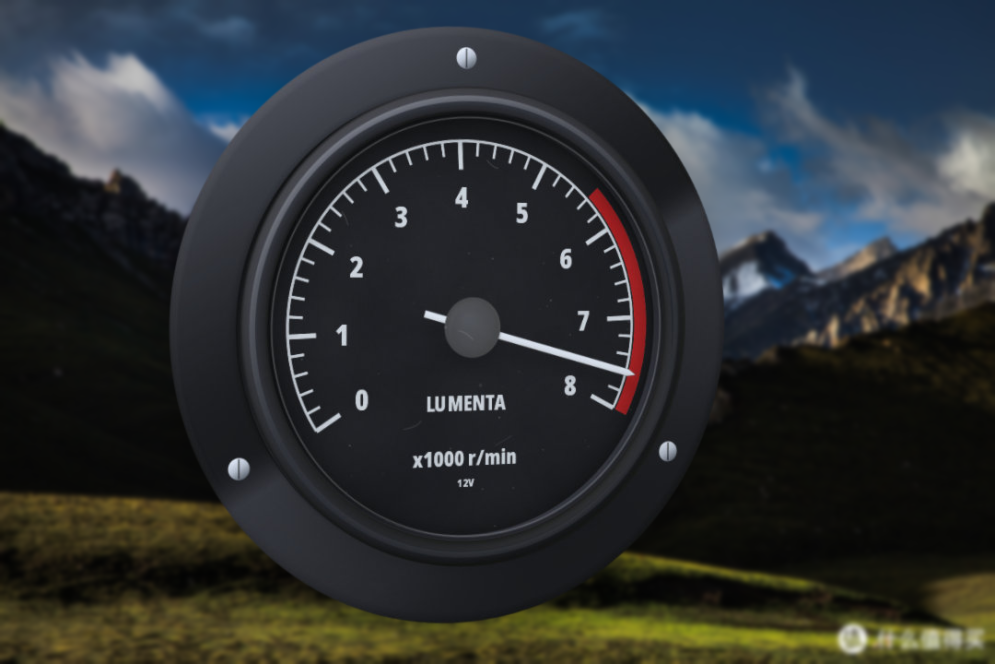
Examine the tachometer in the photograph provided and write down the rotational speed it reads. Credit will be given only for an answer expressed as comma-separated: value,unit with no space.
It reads 7600,rpm
